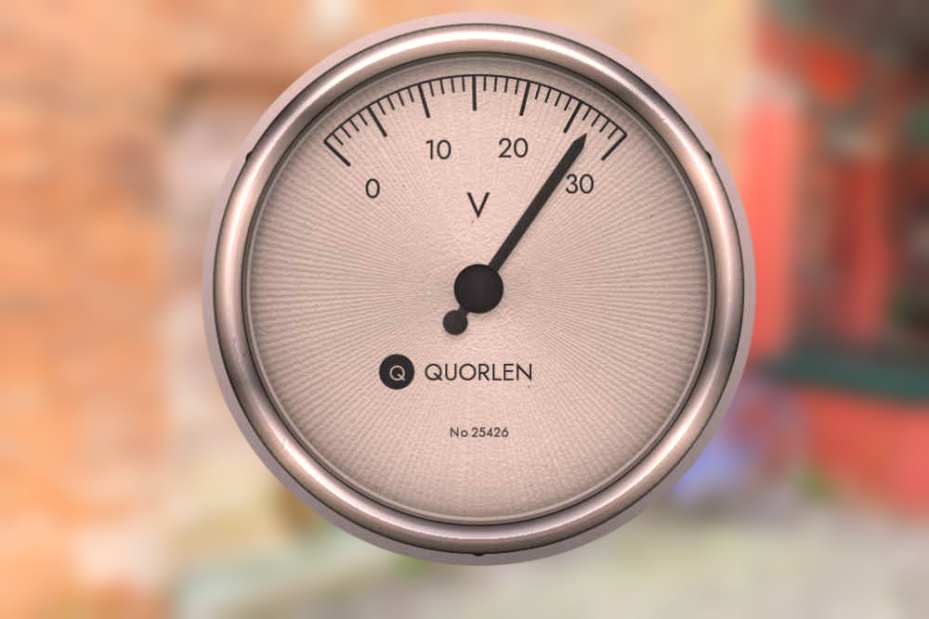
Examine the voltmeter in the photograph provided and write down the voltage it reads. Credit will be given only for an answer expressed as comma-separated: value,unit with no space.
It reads 27,V
